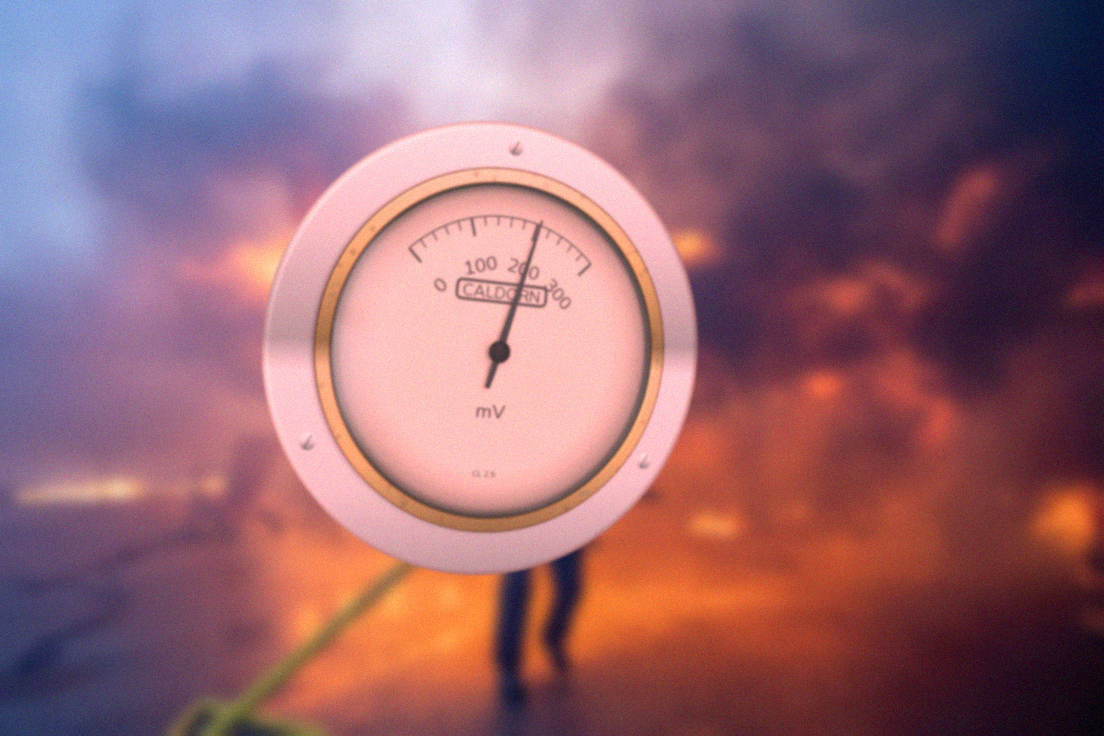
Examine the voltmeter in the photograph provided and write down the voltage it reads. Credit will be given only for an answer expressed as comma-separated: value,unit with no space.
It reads 200,mV
